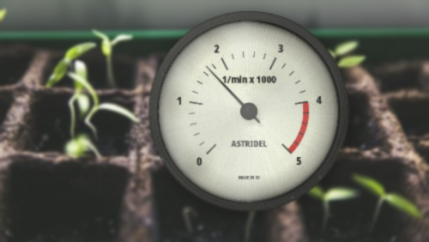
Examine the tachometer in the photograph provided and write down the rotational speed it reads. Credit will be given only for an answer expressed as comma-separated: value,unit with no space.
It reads 1700,rpm
